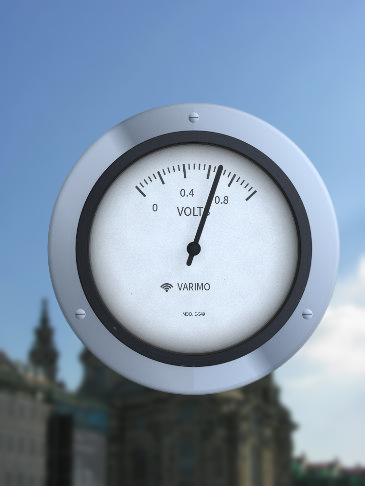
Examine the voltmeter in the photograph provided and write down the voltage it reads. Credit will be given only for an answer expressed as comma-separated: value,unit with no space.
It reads 0.68,V
